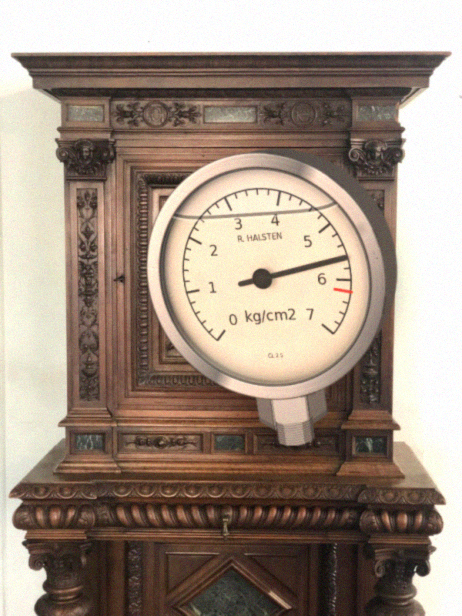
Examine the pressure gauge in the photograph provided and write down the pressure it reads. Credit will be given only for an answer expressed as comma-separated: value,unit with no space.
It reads 5.6,kg/cm²
